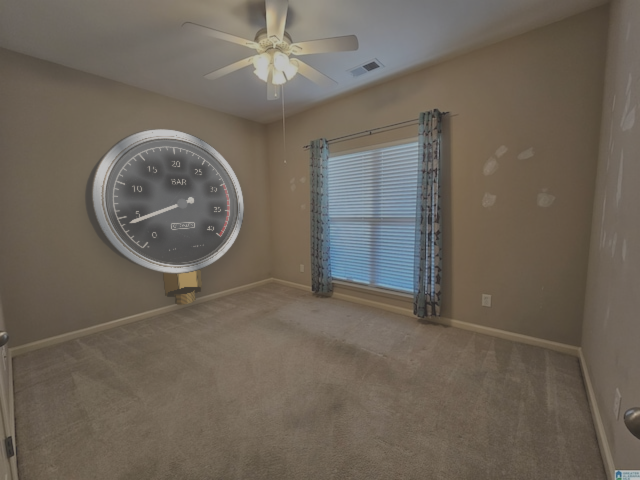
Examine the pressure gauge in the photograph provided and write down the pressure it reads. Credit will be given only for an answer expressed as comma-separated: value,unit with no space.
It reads 4,bar
